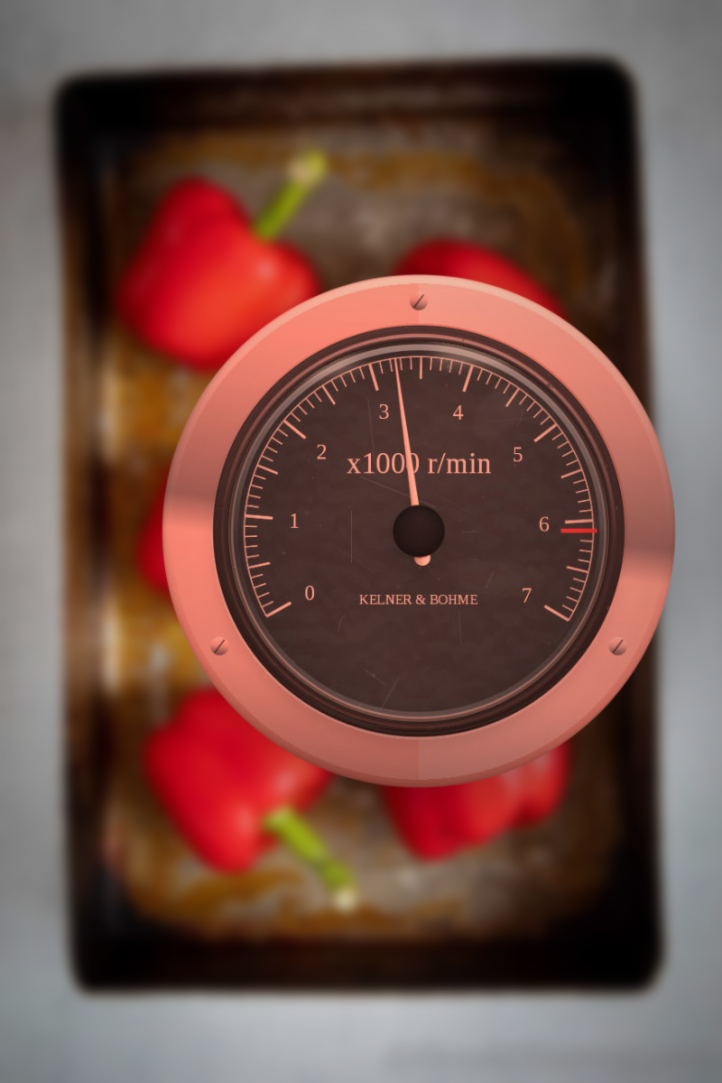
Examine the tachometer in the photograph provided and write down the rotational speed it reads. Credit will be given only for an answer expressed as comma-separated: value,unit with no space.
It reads 3250,rpm
